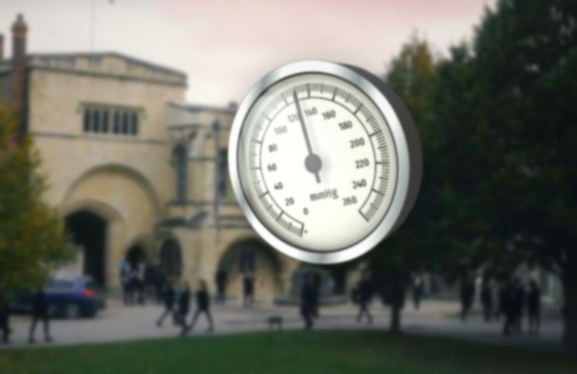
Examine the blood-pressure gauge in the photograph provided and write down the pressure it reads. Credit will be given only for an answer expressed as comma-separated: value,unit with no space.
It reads 130,mmHg
